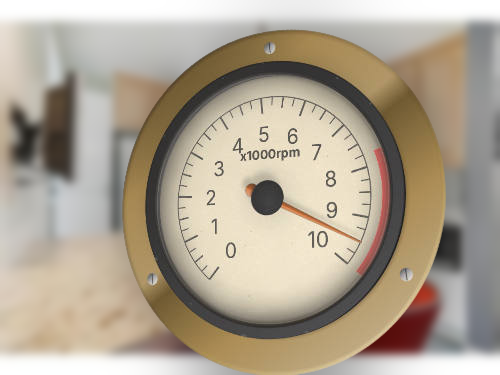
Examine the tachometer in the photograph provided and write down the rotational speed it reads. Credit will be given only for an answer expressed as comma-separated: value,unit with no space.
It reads 9500,rpm
